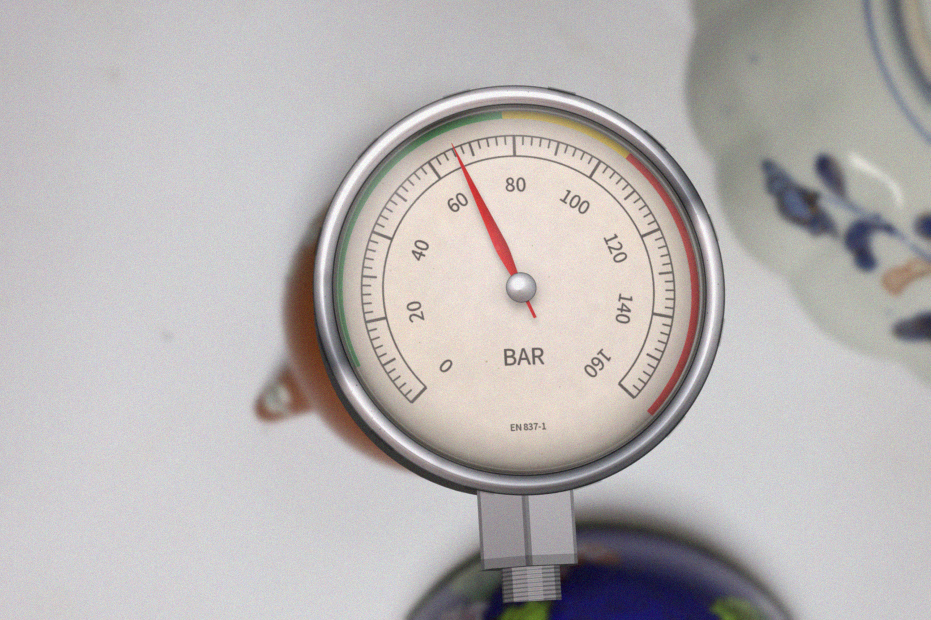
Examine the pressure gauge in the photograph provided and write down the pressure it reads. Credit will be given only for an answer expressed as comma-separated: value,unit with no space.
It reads 66,bar
